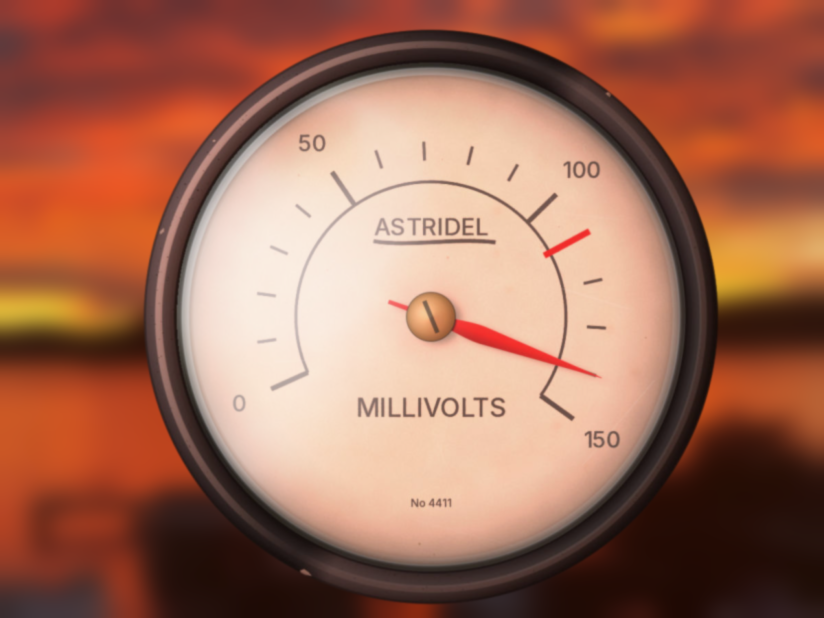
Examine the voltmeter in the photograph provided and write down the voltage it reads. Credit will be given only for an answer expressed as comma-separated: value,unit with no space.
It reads 140,mV
